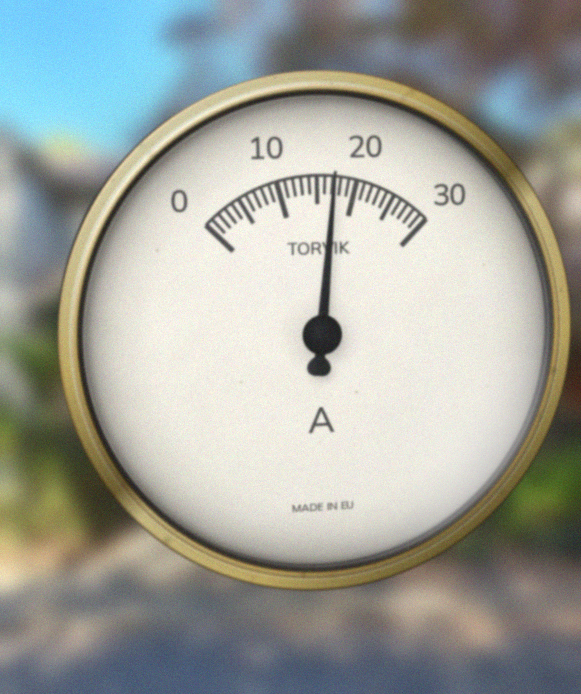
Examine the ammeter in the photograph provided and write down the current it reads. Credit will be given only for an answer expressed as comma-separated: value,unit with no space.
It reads 17,A
